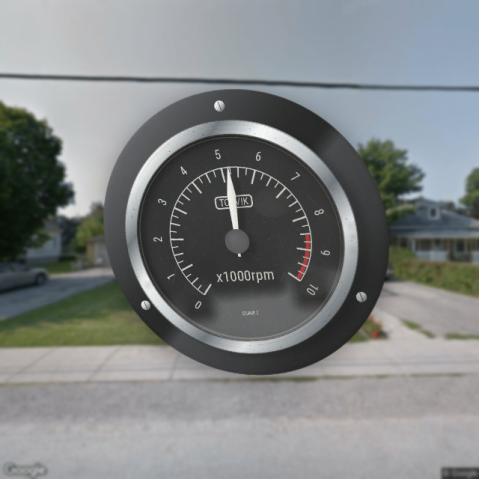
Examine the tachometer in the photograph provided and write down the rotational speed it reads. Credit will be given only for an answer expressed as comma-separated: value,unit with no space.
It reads 5250,rpm
